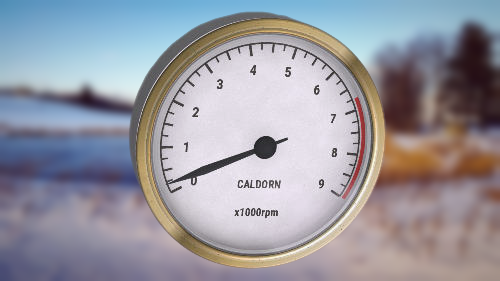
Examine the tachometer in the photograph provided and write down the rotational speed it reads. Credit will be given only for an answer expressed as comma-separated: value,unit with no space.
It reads 250,rpm
